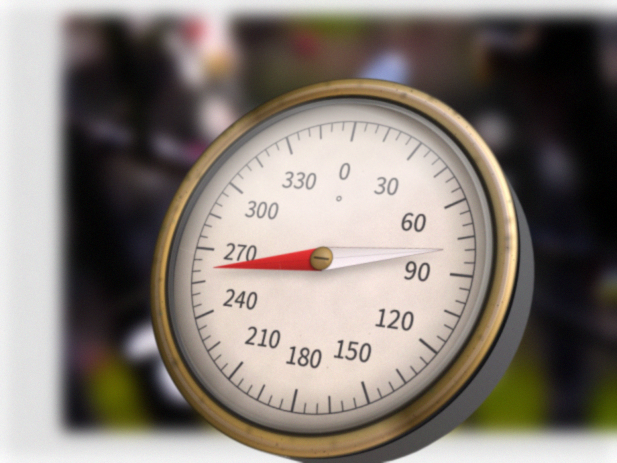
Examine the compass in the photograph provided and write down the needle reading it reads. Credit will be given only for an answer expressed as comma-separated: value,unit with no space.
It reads 260,°
